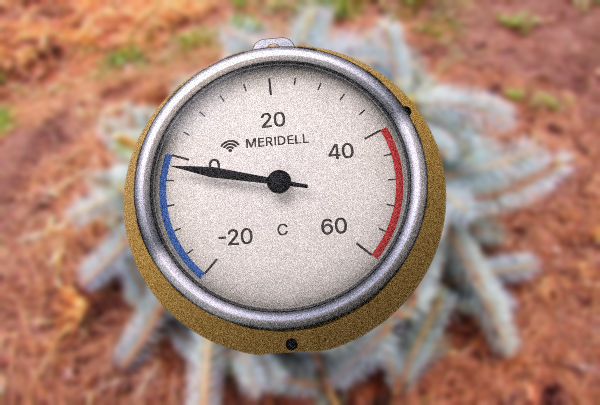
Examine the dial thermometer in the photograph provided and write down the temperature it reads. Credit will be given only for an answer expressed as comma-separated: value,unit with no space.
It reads -2,°C
